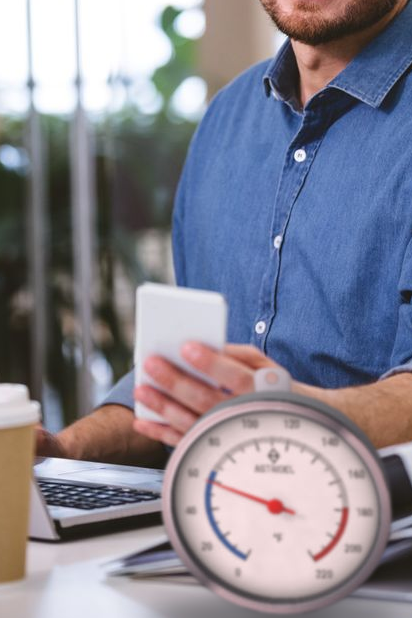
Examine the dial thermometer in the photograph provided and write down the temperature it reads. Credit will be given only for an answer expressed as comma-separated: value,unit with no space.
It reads 60,°F
